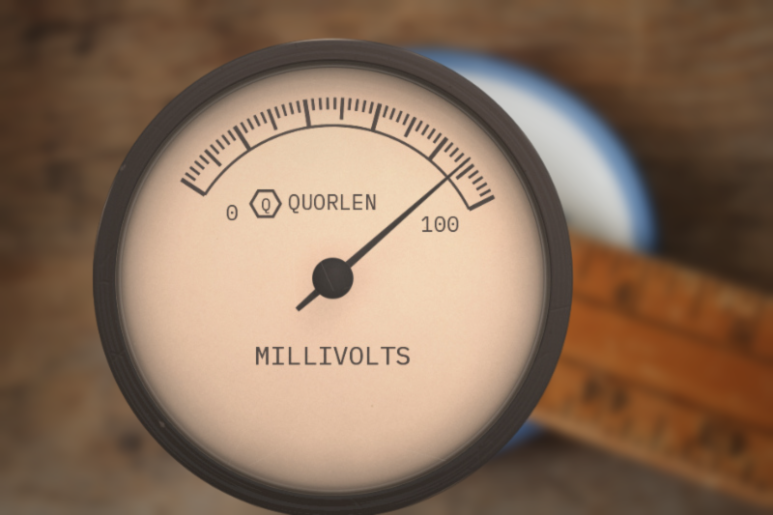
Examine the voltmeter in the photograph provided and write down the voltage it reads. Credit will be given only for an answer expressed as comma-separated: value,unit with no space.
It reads 88,mV
